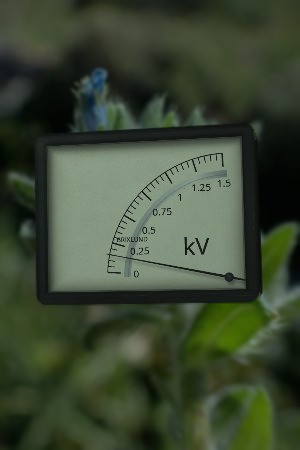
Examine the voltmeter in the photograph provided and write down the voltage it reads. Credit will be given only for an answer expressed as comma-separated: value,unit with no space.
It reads 0.15,kV
